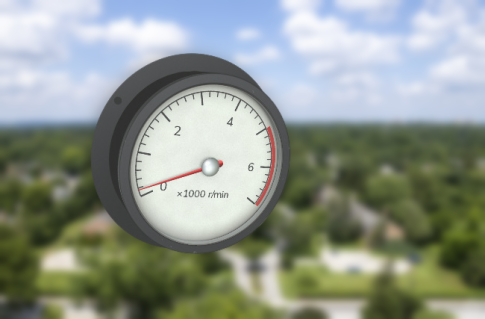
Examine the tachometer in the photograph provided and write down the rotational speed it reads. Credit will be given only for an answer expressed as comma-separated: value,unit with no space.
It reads 200,rpm
